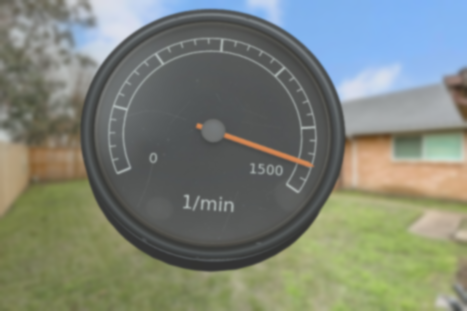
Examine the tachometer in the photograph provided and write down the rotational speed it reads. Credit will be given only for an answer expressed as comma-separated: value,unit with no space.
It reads 1400,rpm
